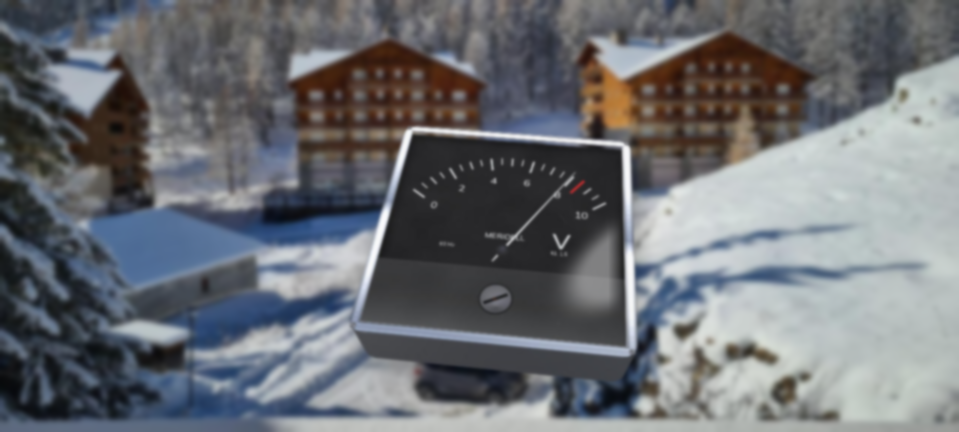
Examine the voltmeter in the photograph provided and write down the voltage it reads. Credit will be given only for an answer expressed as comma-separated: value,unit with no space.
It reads 8,V
